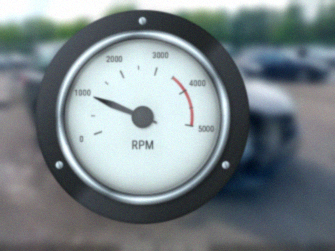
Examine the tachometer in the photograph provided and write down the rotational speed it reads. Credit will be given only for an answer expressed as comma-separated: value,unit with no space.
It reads 1000,rpm
